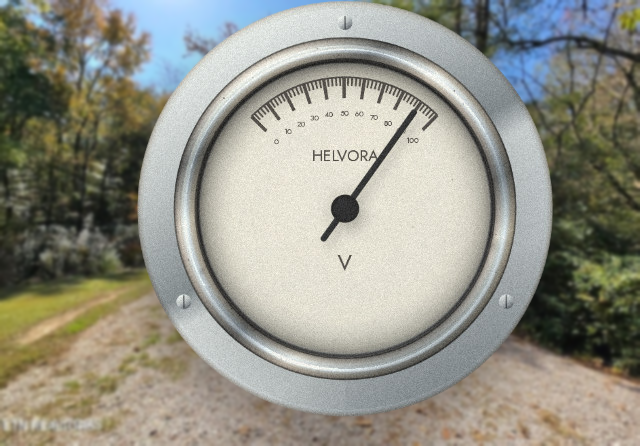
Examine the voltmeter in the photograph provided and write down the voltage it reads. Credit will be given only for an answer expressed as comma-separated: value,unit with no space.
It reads 90,V
